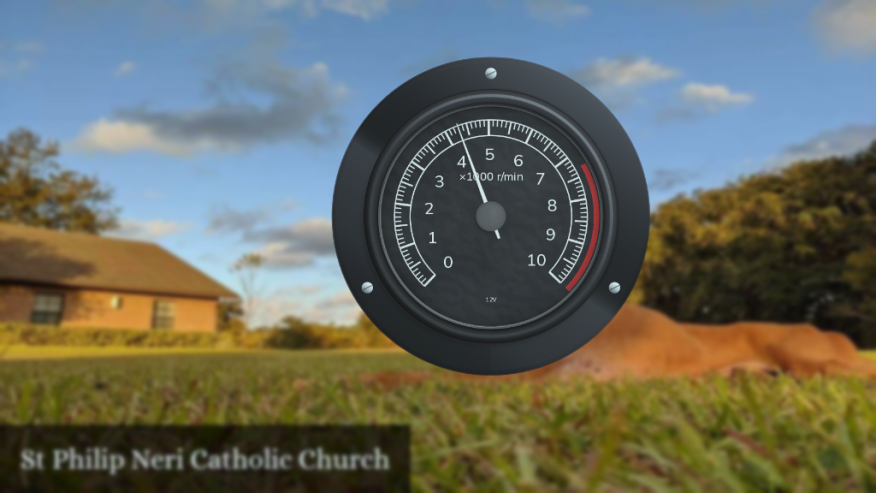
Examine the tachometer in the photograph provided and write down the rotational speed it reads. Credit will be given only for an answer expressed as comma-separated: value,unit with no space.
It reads 4300,rpm
